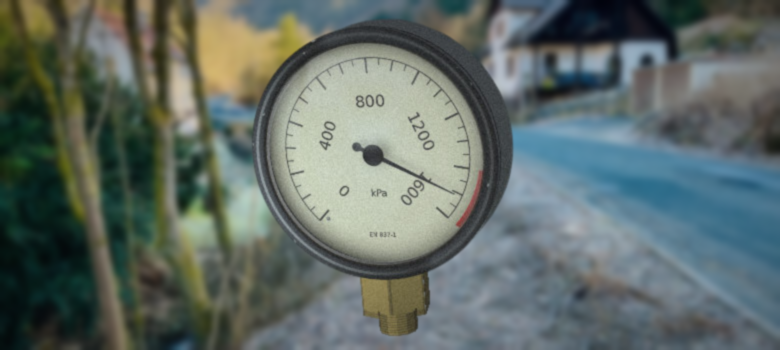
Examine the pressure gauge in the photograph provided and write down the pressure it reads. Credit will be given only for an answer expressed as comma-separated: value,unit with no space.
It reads 1500,kPa
